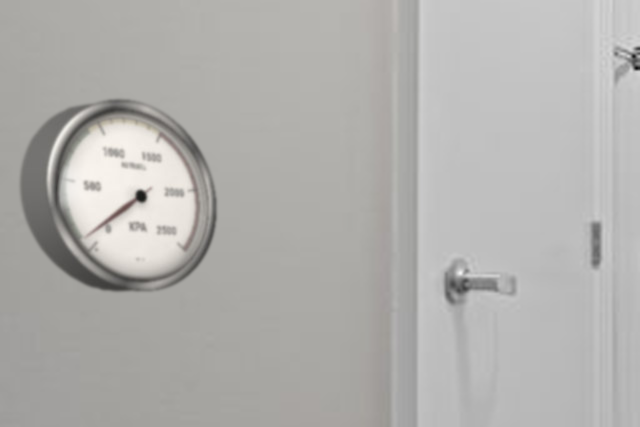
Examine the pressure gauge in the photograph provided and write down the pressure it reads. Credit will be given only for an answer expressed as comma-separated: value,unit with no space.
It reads 100,kPa
